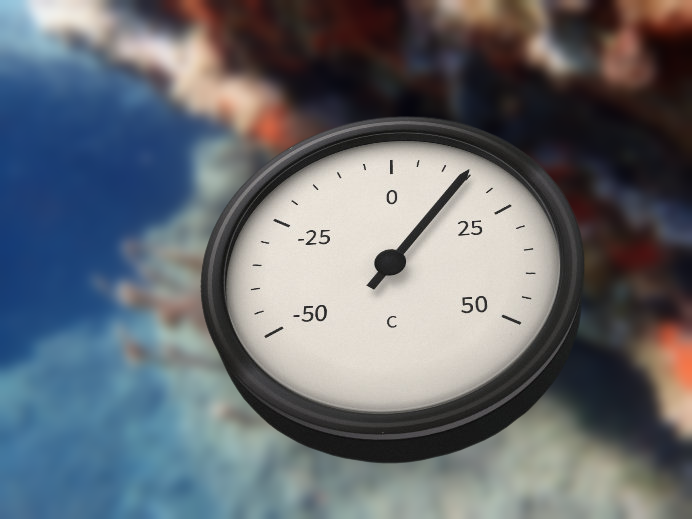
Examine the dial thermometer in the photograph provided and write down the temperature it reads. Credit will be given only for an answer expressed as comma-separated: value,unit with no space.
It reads 15,°C
